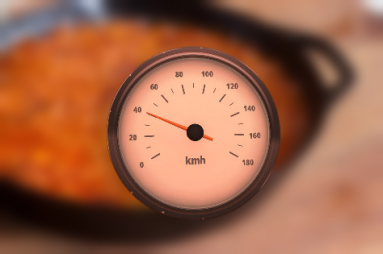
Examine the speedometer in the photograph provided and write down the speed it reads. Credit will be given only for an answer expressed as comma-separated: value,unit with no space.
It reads 40,km/h
